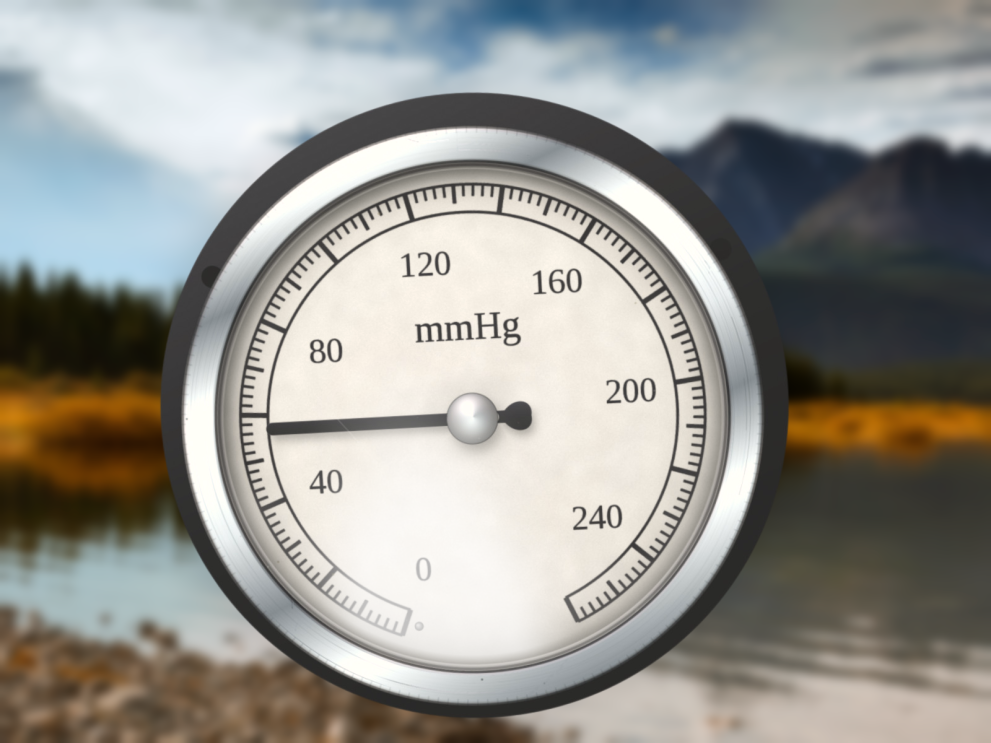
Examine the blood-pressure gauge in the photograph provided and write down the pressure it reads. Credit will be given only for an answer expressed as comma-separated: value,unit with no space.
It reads 57,mmHg
